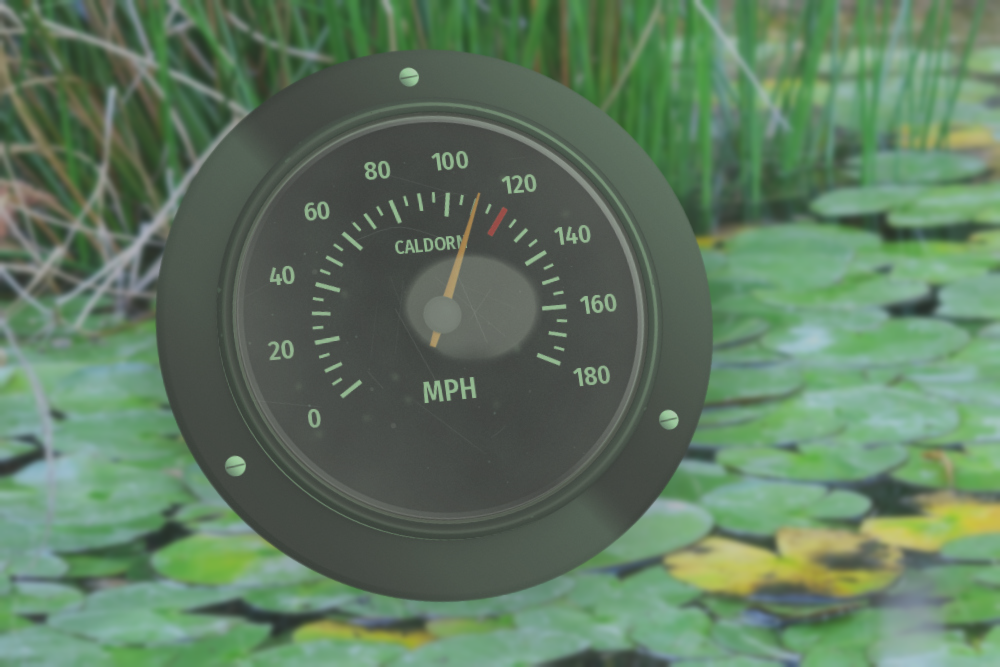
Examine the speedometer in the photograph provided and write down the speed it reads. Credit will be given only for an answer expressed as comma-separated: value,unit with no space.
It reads 110,mph
